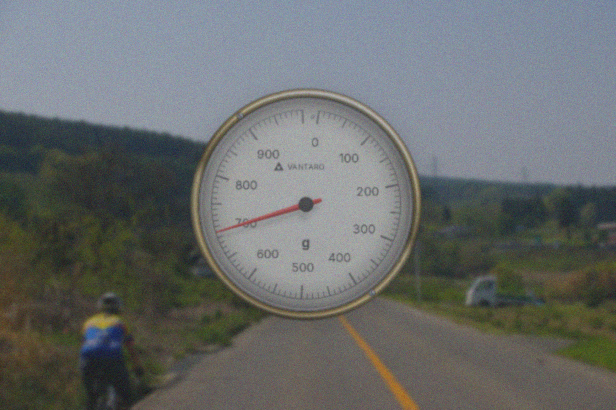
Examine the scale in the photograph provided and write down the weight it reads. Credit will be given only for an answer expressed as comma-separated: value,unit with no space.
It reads 700,g
